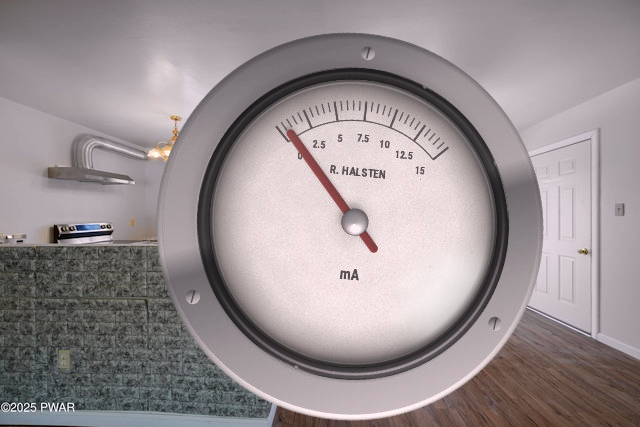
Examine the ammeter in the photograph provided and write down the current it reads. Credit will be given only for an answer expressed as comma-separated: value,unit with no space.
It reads 0.5,mA
